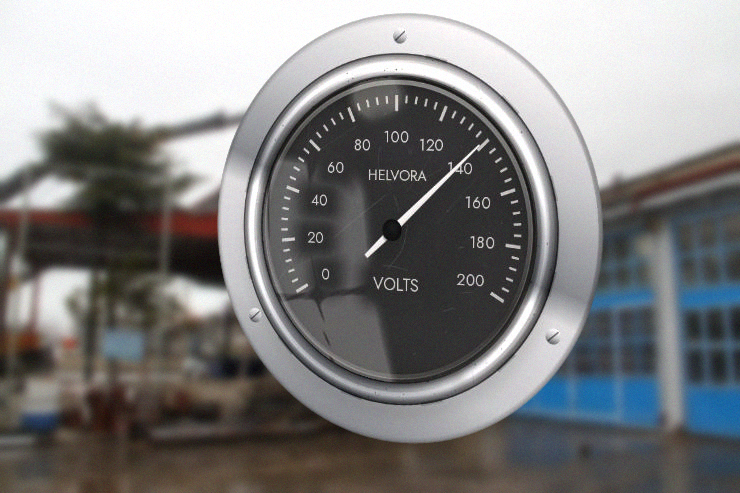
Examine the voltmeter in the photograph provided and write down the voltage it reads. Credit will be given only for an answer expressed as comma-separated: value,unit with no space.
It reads 140,V
